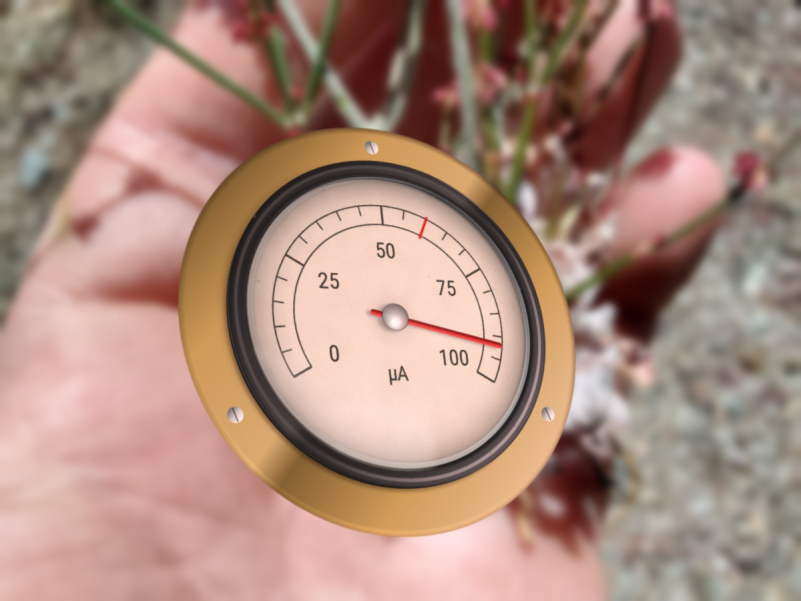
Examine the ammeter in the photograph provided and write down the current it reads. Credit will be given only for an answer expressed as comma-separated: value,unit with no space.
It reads 92.5,µA
